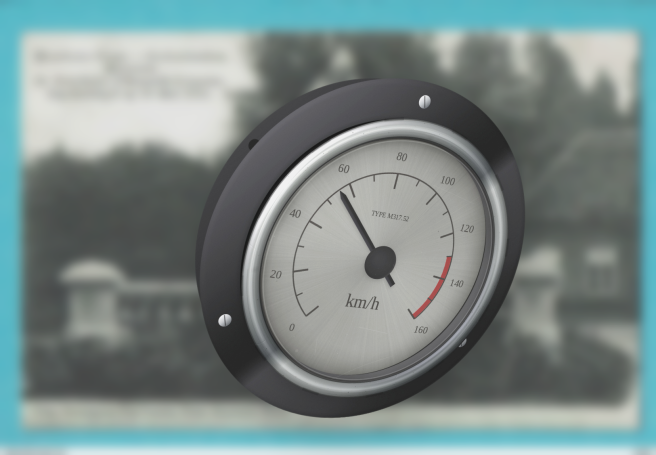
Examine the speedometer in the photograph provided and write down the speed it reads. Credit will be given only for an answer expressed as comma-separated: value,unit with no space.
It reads 55,km/h
